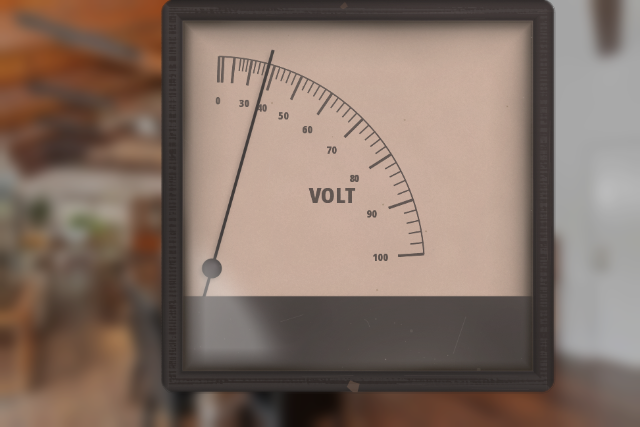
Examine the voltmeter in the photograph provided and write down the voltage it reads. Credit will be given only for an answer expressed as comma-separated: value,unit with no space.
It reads 38,V
